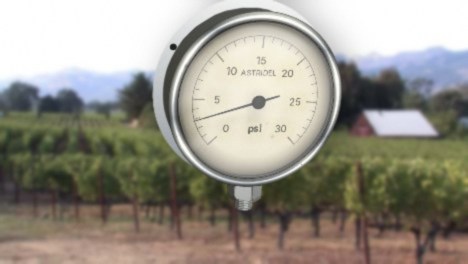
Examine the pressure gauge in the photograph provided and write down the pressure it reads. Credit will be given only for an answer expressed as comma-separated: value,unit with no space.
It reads 3,psi
